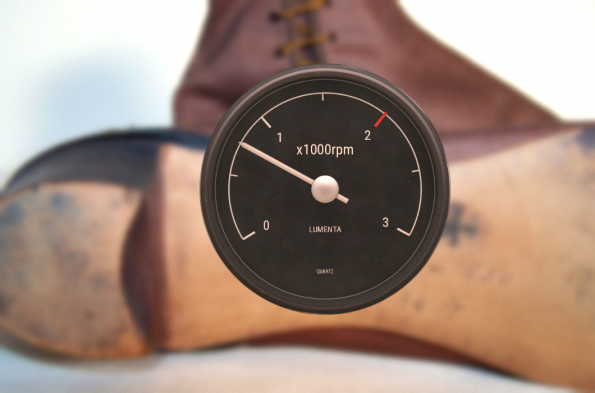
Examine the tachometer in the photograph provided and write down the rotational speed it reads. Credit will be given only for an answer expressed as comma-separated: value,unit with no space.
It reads 750,rpm
